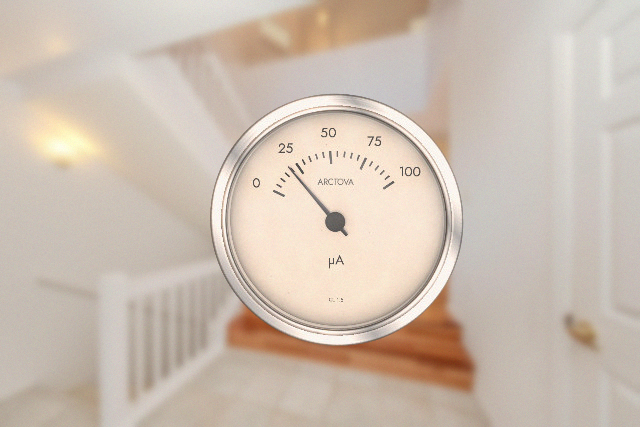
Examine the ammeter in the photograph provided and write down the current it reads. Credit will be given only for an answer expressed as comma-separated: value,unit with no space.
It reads 20,µA
